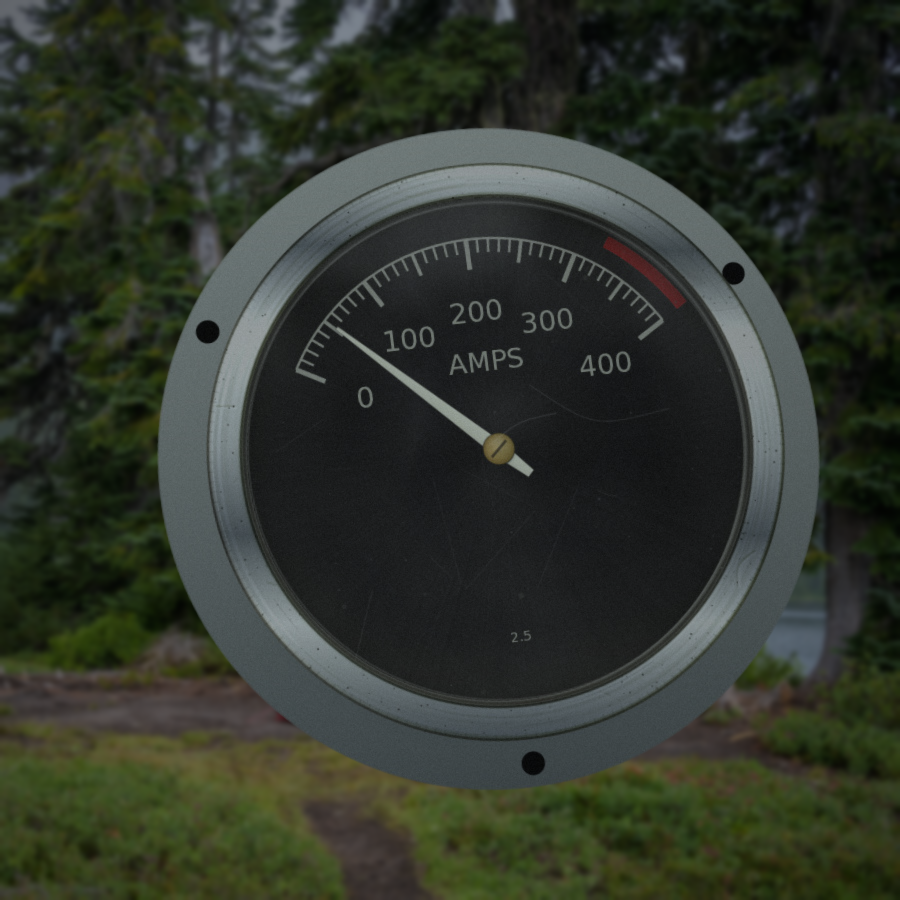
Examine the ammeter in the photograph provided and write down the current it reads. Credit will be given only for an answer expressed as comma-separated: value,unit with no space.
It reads 50,A
